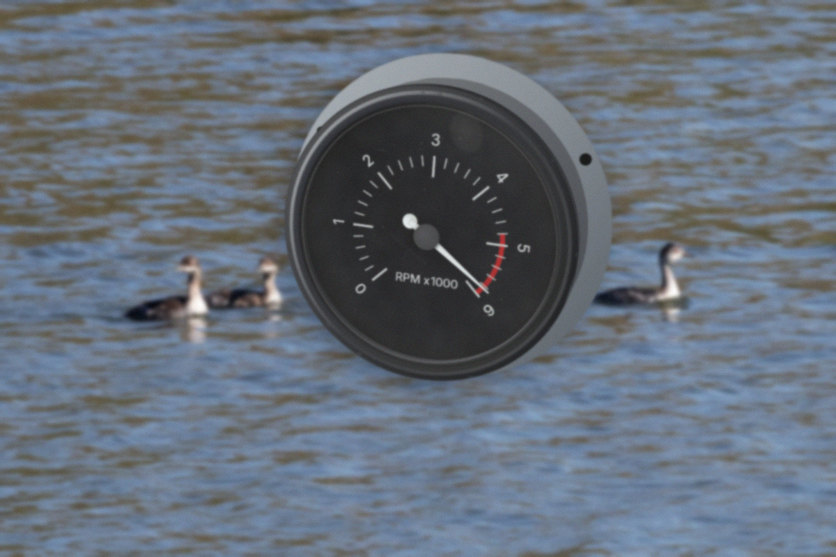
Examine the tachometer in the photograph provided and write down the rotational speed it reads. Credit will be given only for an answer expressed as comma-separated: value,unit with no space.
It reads 5800,rpm
